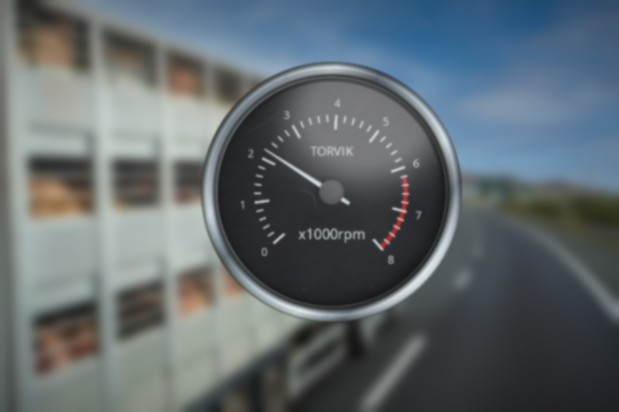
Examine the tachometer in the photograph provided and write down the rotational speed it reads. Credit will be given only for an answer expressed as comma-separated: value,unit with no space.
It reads 2200,rpm
